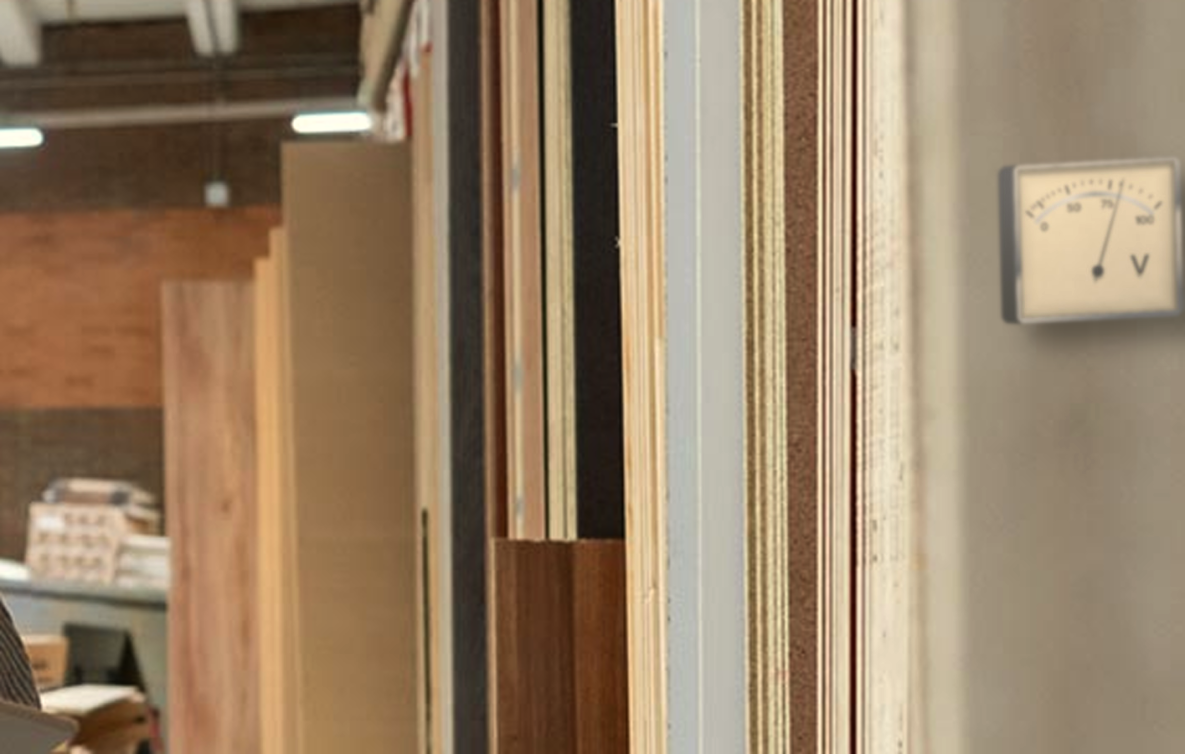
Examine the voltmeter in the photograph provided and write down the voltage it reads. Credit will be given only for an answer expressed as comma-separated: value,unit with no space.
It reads 80,V
